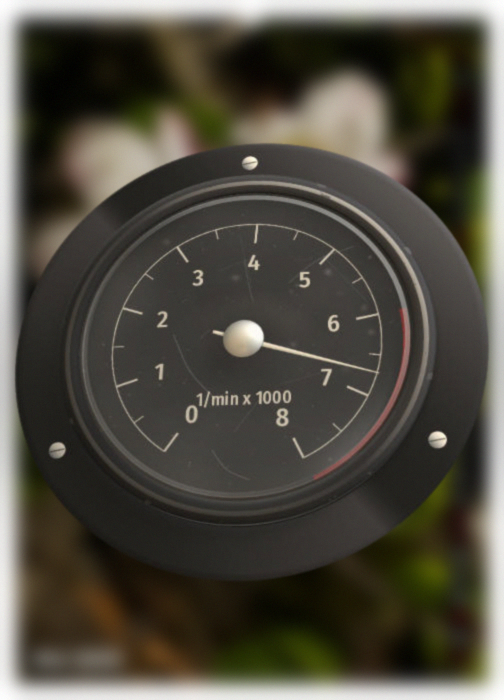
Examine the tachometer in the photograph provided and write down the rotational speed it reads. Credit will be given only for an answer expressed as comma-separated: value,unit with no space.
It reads 6750,rpm
